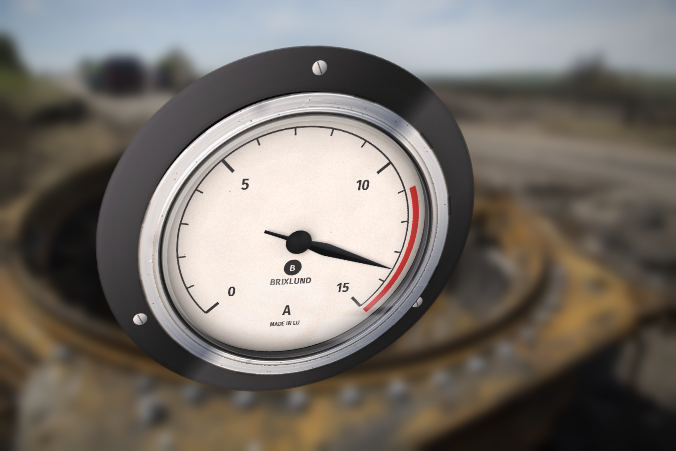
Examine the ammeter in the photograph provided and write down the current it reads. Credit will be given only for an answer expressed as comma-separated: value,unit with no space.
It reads 13.5,A
